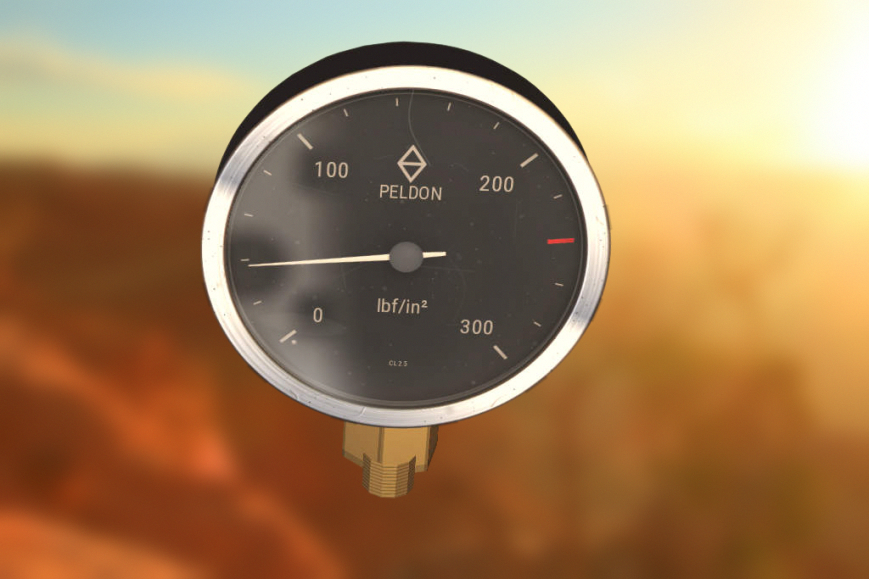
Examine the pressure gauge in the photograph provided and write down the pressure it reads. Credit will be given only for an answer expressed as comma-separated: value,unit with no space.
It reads 40,psi
